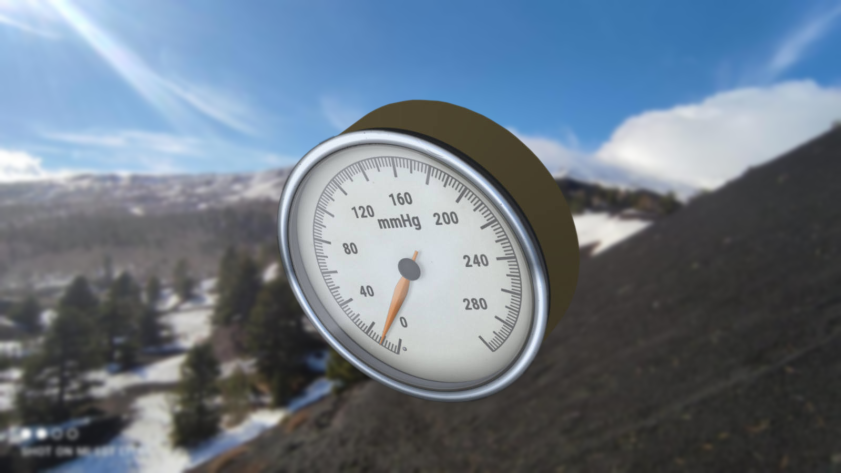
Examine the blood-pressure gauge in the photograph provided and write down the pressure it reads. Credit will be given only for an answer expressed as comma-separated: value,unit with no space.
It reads 10,mmHg
